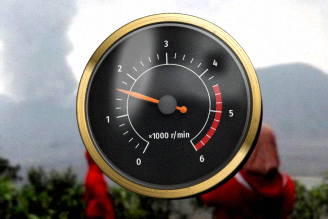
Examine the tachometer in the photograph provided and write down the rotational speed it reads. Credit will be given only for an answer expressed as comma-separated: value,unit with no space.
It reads 1600,rpm
